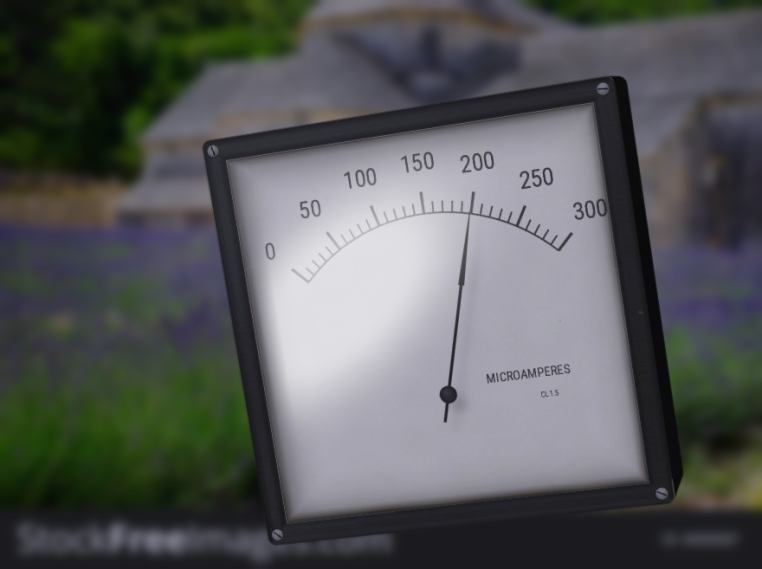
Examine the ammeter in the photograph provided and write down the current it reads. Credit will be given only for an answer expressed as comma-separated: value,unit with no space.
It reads 200,µA
